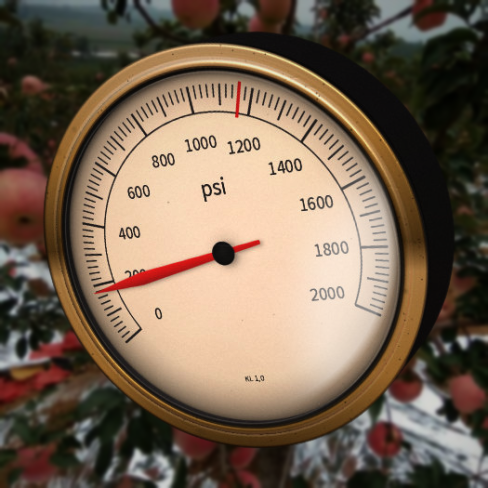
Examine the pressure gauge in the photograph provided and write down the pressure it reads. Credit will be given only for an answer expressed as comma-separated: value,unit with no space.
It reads 180,psi
